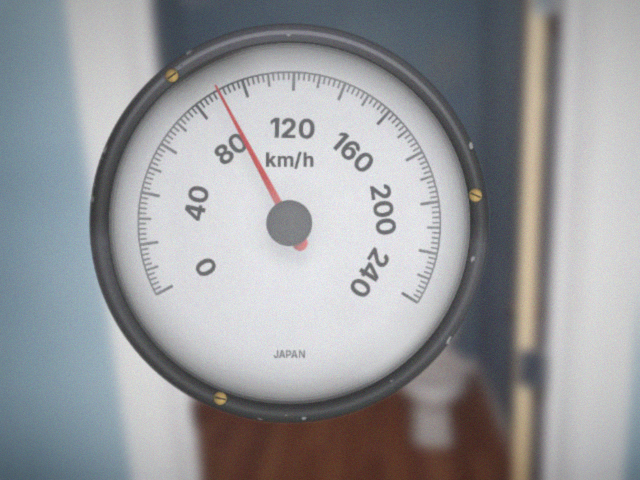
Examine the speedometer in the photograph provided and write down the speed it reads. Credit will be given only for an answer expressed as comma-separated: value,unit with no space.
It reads 90,km/h
